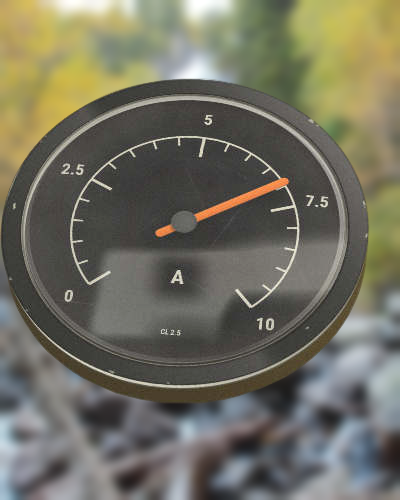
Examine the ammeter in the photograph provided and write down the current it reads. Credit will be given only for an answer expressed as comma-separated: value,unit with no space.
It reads 7,A
